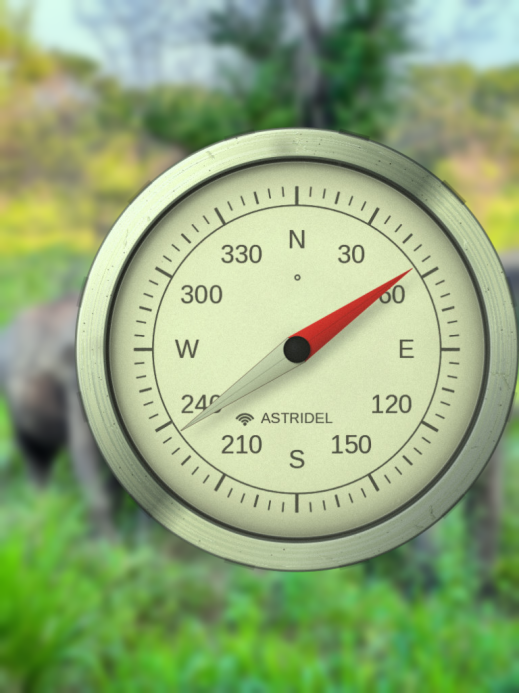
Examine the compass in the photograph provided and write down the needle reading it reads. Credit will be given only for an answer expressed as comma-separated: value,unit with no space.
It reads 55,°
